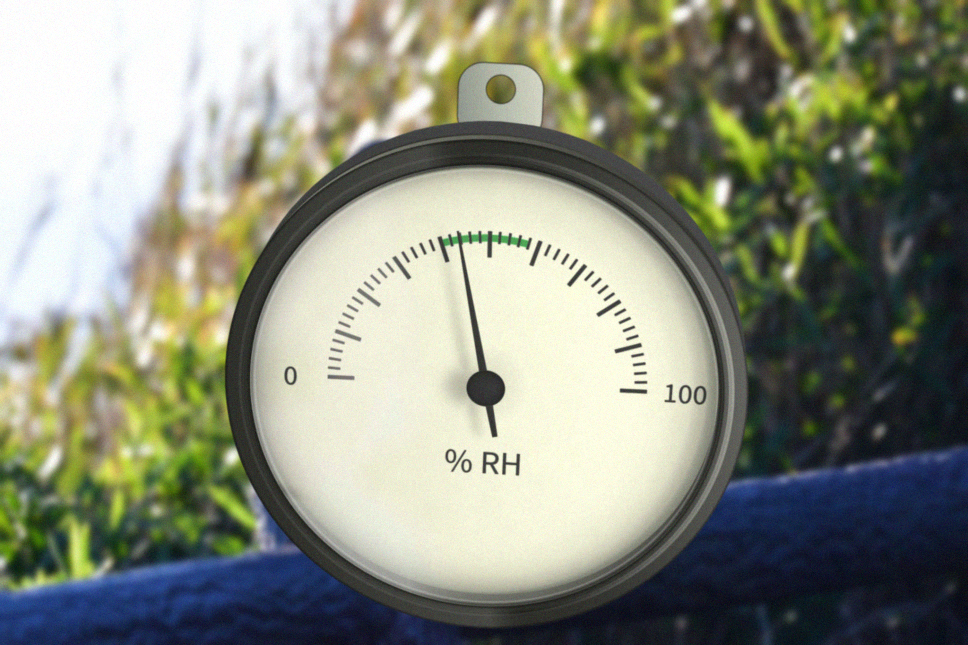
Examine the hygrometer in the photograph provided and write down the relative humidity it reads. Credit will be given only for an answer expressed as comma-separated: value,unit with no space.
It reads 44,%
